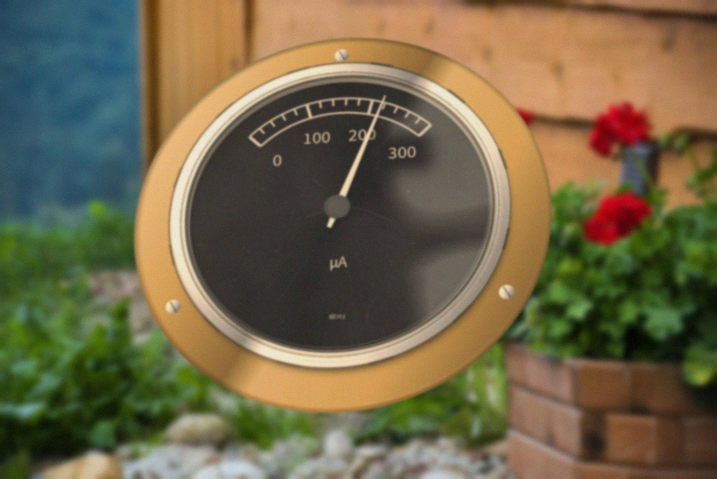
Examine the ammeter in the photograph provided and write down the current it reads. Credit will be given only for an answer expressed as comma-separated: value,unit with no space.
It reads 220,µA
